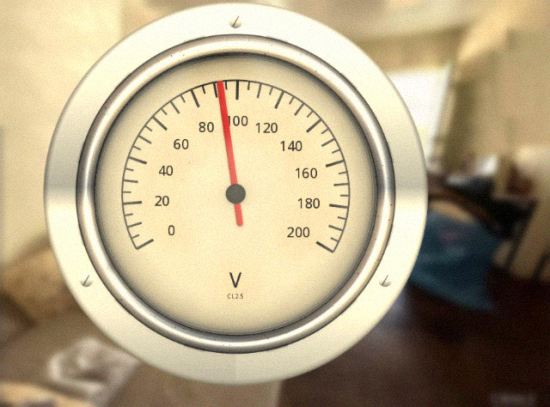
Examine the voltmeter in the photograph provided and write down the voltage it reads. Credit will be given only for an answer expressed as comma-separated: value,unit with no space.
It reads 92.5,V
